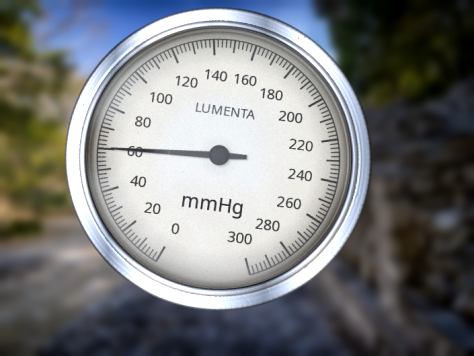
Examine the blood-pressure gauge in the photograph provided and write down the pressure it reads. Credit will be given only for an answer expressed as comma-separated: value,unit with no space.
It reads 60,mmHg
